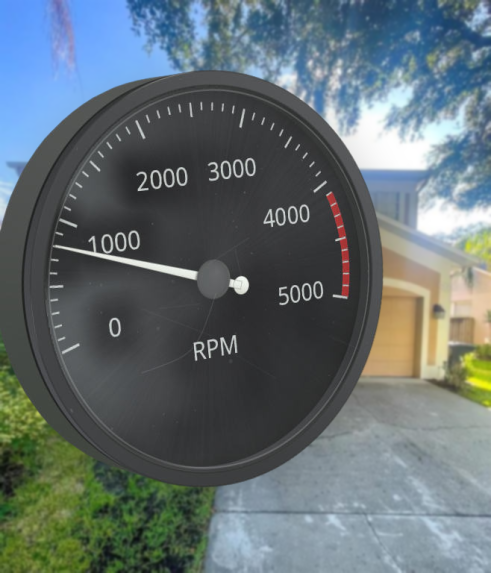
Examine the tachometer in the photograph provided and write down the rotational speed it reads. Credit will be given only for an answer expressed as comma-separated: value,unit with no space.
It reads 800,rpm
